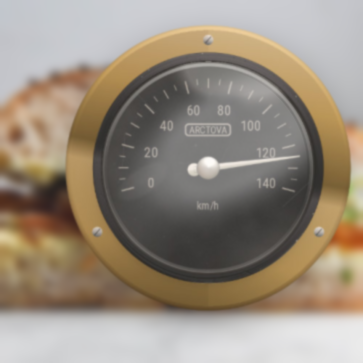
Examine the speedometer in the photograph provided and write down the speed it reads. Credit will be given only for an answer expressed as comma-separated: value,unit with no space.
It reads 125,km/h
